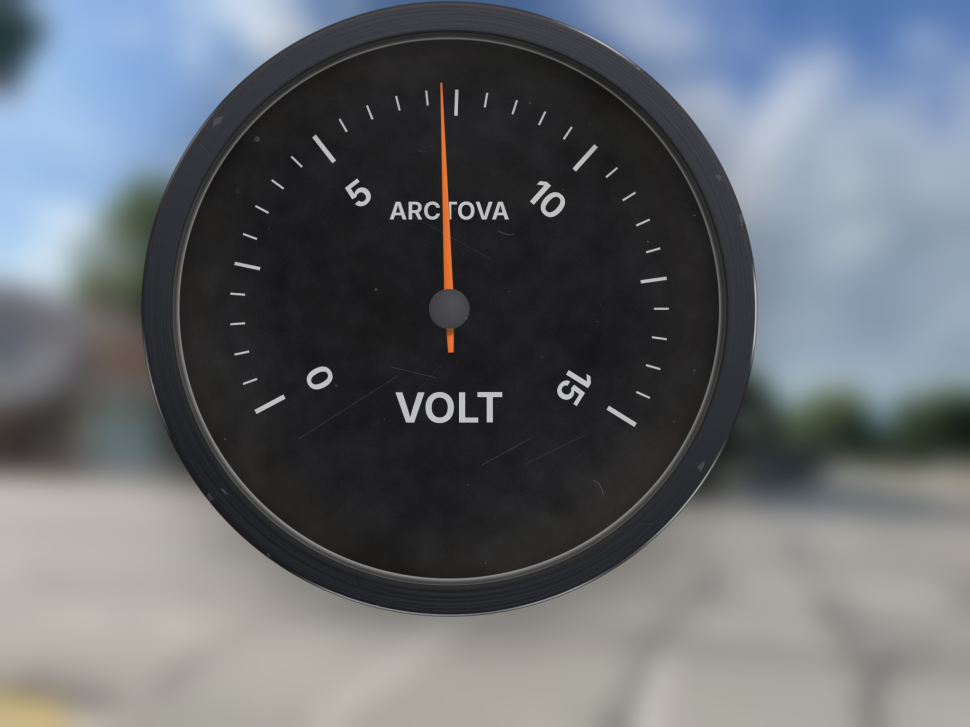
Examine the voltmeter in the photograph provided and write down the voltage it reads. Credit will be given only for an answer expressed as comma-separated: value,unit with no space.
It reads 7.25,V
